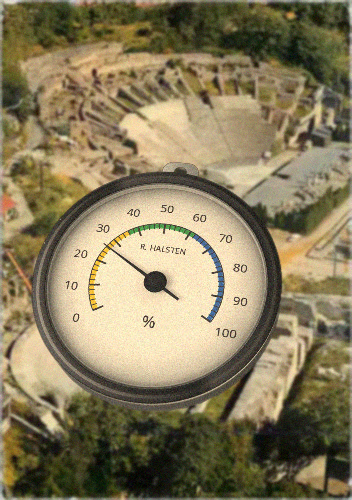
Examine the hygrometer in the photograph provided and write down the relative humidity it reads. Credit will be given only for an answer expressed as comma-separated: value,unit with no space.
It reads 26,%
